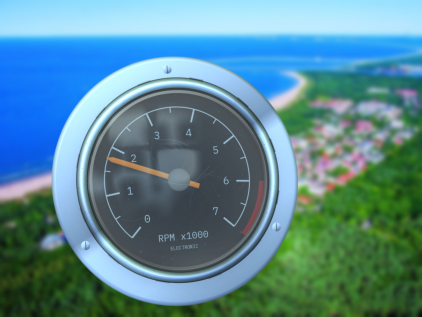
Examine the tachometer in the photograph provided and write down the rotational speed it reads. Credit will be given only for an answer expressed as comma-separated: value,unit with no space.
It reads 1750,rpm
